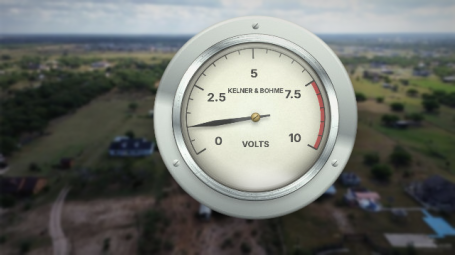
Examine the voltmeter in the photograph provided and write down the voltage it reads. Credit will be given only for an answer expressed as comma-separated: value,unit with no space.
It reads 1,V
